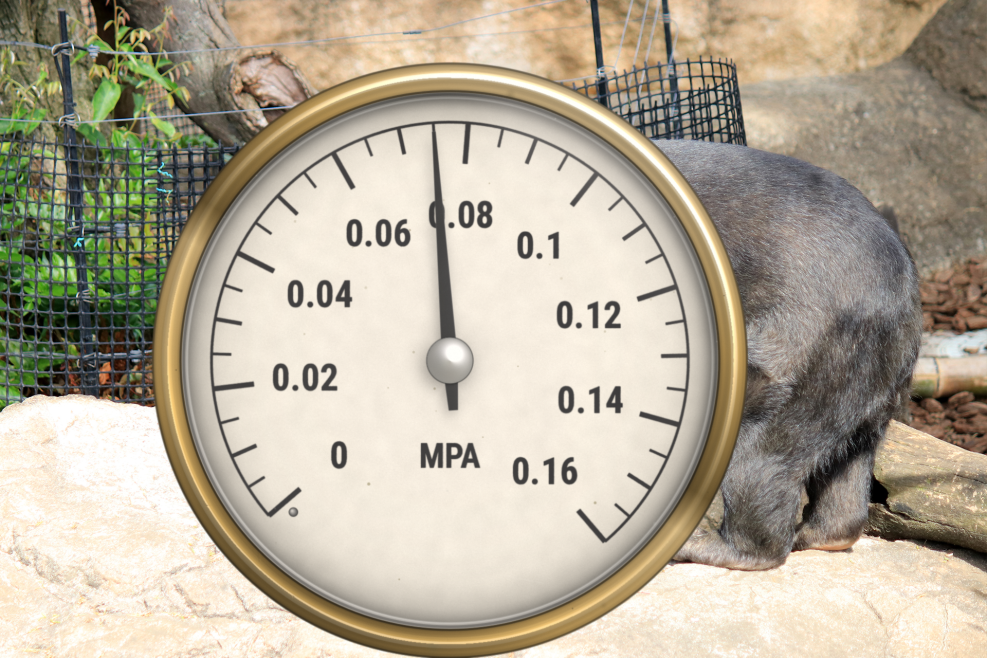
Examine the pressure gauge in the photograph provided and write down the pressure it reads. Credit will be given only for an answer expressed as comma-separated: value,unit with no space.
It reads 0.075,MPa
